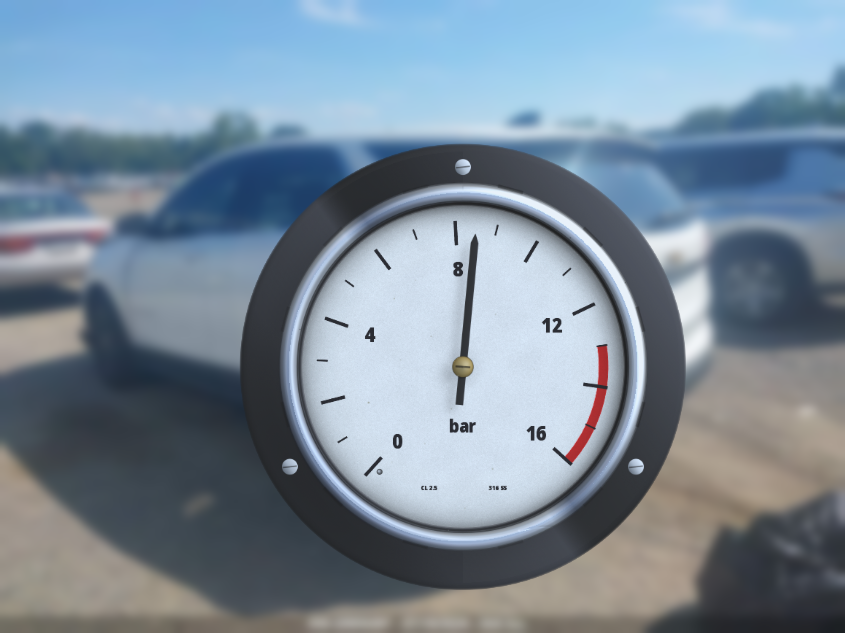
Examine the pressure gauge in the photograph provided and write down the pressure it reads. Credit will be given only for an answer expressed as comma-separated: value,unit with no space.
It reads 8.5,bar
